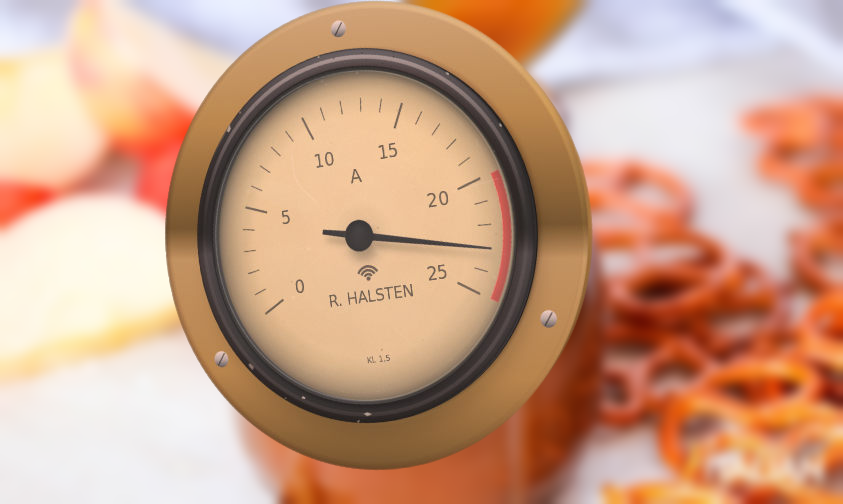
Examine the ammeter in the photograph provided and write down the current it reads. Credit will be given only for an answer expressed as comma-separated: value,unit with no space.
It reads 23,A
